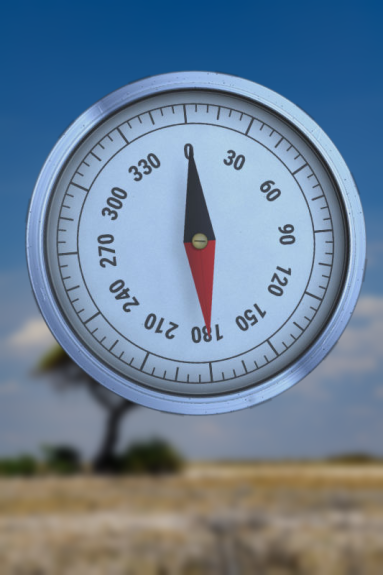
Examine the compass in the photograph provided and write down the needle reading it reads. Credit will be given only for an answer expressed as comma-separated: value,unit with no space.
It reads 180,°
